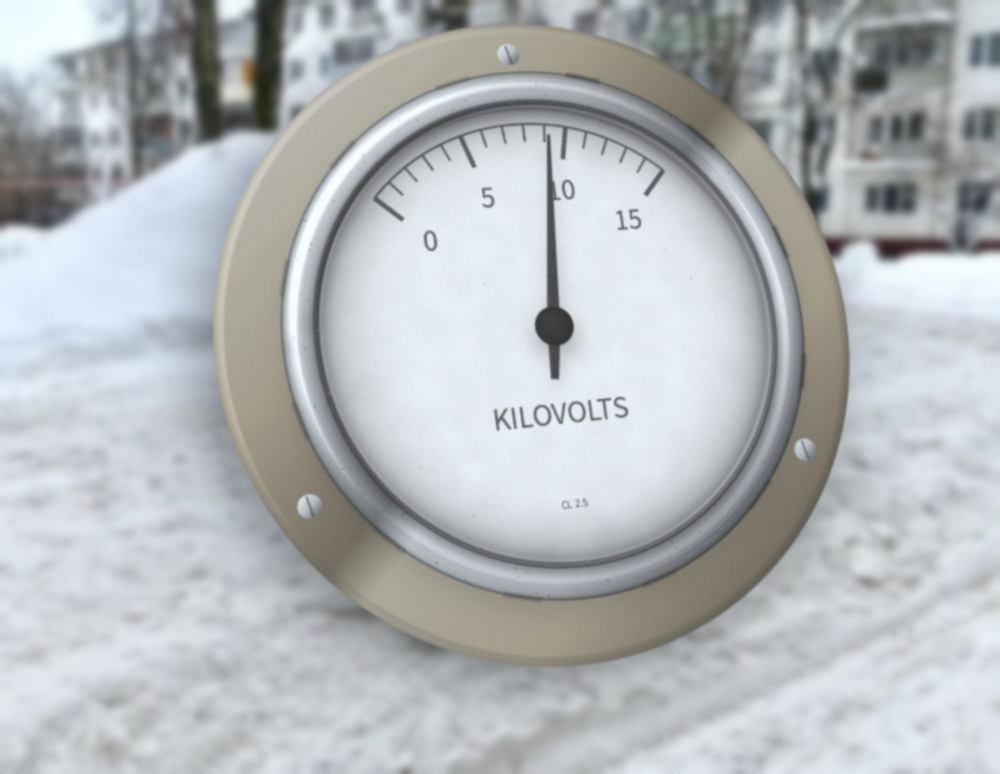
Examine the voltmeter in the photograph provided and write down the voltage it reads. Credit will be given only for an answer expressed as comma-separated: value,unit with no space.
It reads 9,kV
